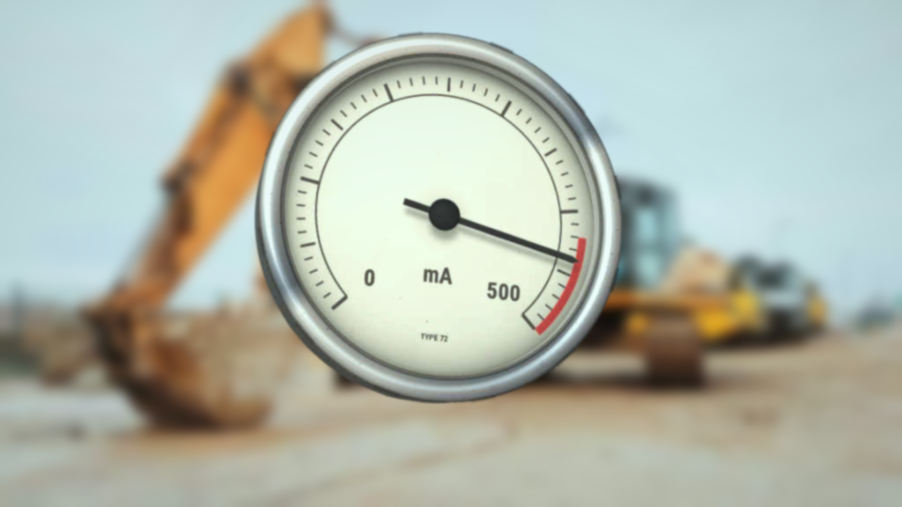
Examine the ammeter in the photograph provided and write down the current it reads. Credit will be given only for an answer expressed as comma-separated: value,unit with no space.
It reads 440,mA
